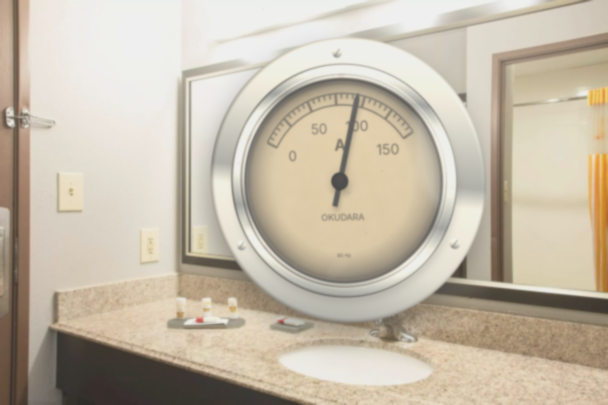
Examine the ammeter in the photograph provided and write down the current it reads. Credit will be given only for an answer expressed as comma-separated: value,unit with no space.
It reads 95,A
